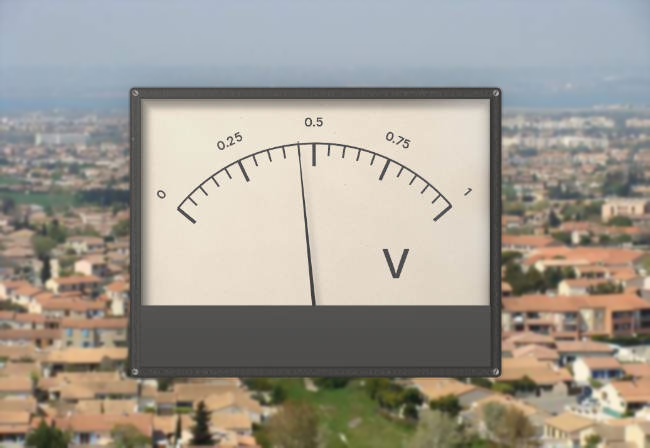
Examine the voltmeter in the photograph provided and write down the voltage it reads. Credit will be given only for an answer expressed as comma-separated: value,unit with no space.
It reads 0.45,V
